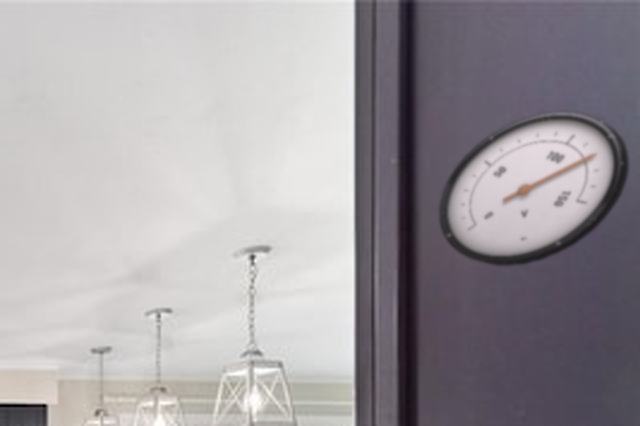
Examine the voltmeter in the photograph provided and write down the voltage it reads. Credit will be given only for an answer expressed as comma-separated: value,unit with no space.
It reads 120,V
